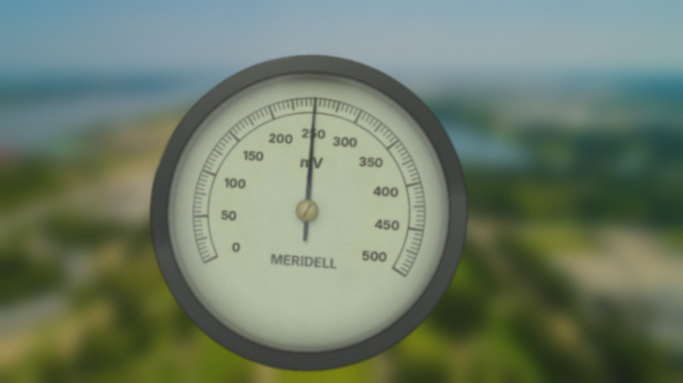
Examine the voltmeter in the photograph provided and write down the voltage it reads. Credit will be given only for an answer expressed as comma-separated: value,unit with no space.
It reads 250,mV
